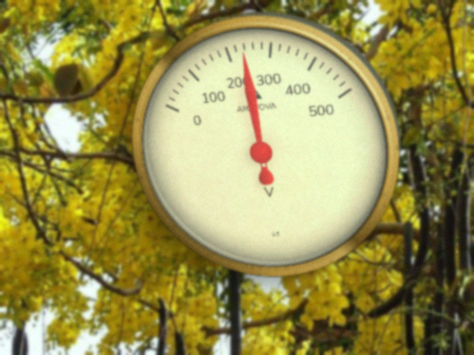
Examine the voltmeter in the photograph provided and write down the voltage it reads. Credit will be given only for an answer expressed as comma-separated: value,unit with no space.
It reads 240,V
